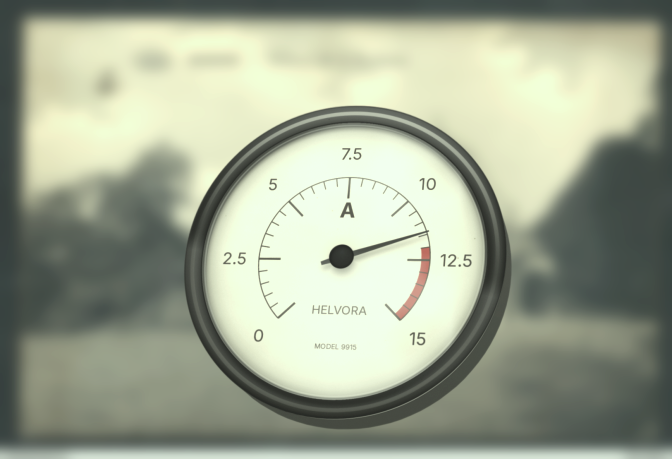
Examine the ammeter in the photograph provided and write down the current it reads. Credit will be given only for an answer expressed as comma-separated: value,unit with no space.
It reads 11.5,A
